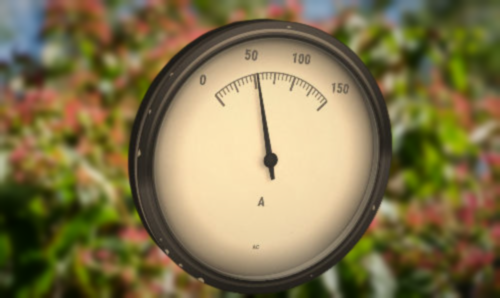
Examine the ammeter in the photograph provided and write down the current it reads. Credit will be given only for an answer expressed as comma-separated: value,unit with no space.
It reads 50,A
